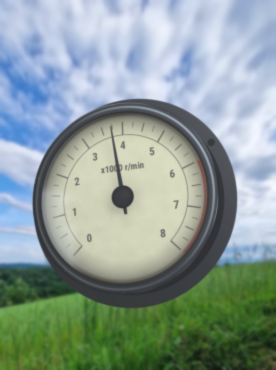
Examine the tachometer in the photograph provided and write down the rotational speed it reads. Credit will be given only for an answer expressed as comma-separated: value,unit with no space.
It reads 3750,rpm
